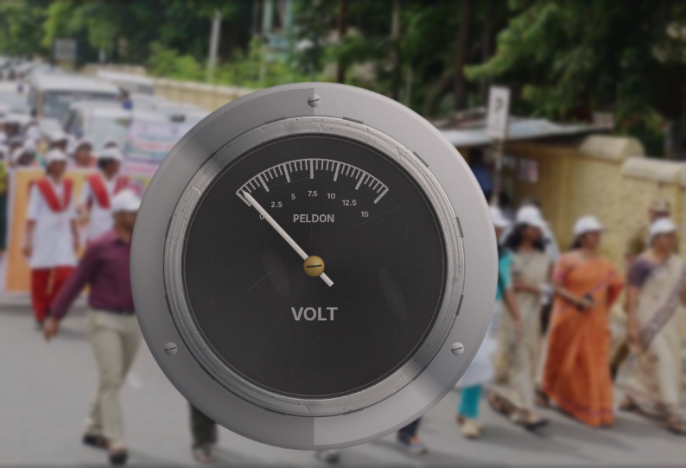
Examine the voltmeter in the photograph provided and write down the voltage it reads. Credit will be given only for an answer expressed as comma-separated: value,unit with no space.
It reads 0.5,V
